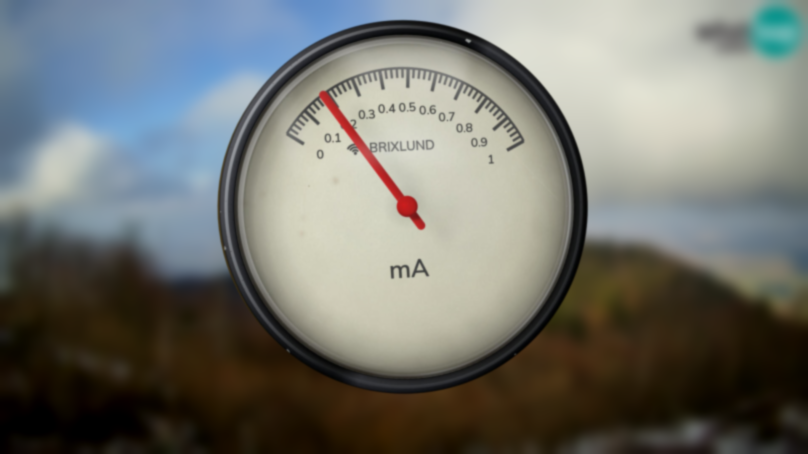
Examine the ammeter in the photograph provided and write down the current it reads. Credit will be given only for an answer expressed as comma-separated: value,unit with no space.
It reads 0.18,mA
